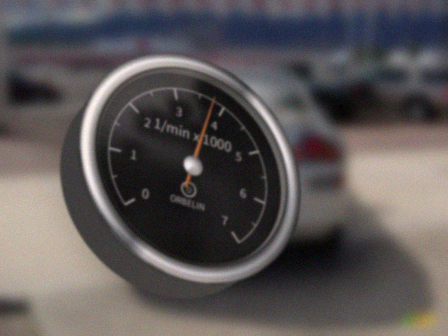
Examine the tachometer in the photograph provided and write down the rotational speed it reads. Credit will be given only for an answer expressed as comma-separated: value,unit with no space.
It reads 3750,rpm
